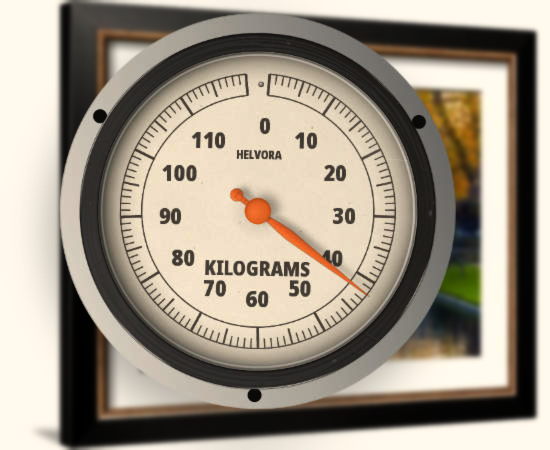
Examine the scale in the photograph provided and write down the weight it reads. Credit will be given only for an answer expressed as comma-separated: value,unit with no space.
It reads 42,kg
